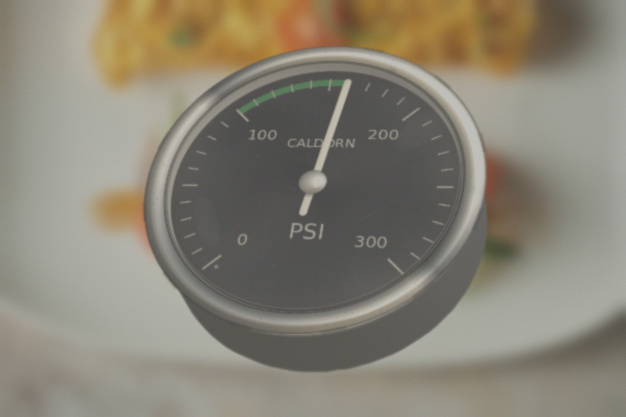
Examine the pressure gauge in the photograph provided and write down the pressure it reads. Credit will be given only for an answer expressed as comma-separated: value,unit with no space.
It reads 160,psi
